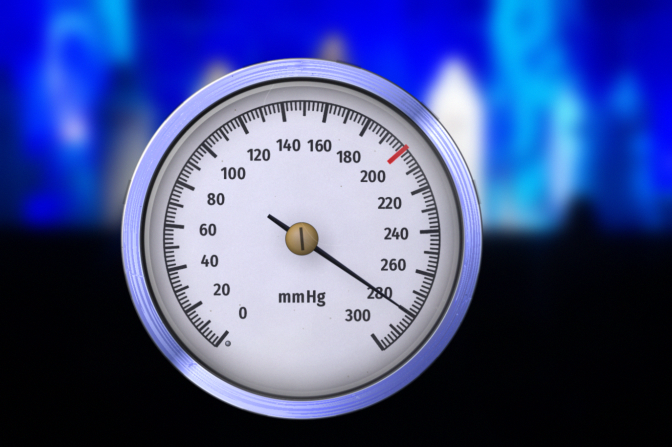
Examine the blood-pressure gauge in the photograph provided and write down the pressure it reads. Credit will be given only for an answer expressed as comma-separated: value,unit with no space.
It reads 280,mmHg
